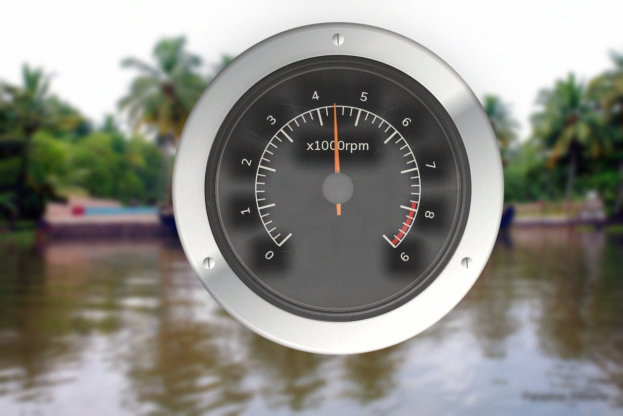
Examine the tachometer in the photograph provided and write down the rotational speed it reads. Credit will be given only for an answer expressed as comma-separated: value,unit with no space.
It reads 4400,rpm
